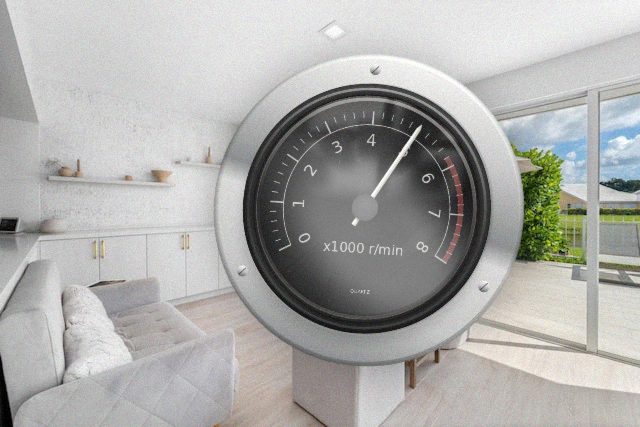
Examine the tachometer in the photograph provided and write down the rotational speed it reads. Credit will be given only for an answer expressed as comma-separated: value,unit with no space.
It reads 5000,rpm
